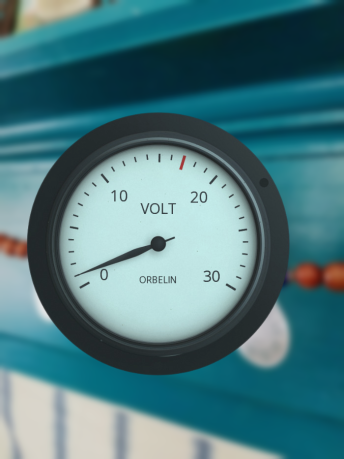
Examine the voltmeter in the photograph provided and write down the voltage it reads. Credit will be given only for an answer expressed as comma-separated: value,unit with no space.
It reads 1,V
